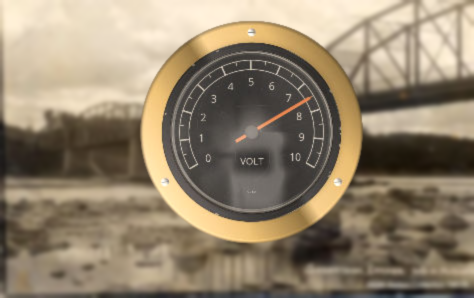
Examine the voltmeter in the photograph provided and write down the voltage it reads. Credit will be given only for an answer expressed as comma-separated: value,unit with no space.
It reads 7.5,V
